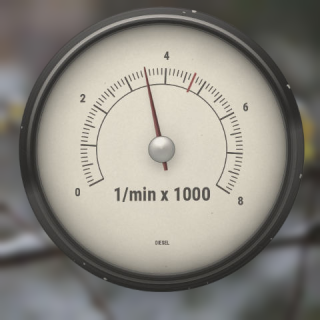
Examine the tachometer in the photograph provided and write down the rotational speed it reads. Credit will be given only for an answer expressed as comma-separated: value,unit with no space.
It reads 3500,rpm
